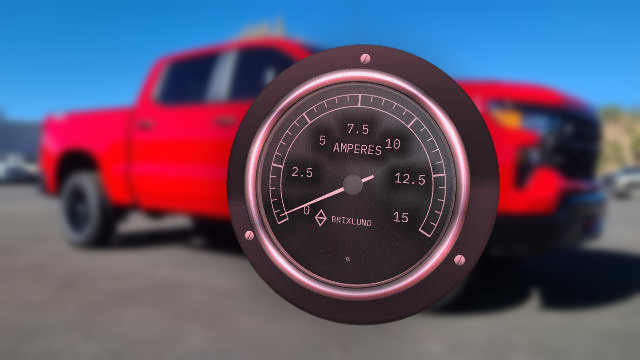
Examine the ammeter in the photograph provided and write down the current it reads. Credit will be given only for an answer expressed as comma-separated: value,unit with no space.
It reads 0.25,A
